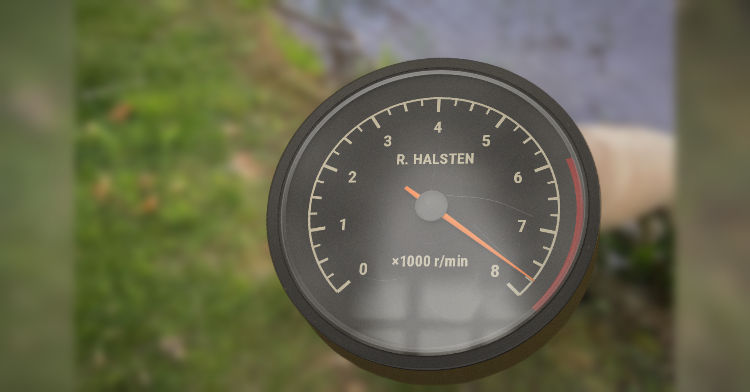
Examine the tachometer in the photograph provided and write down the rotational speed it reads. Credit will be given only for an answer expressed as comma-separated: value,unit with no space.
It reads 7750,rpm
